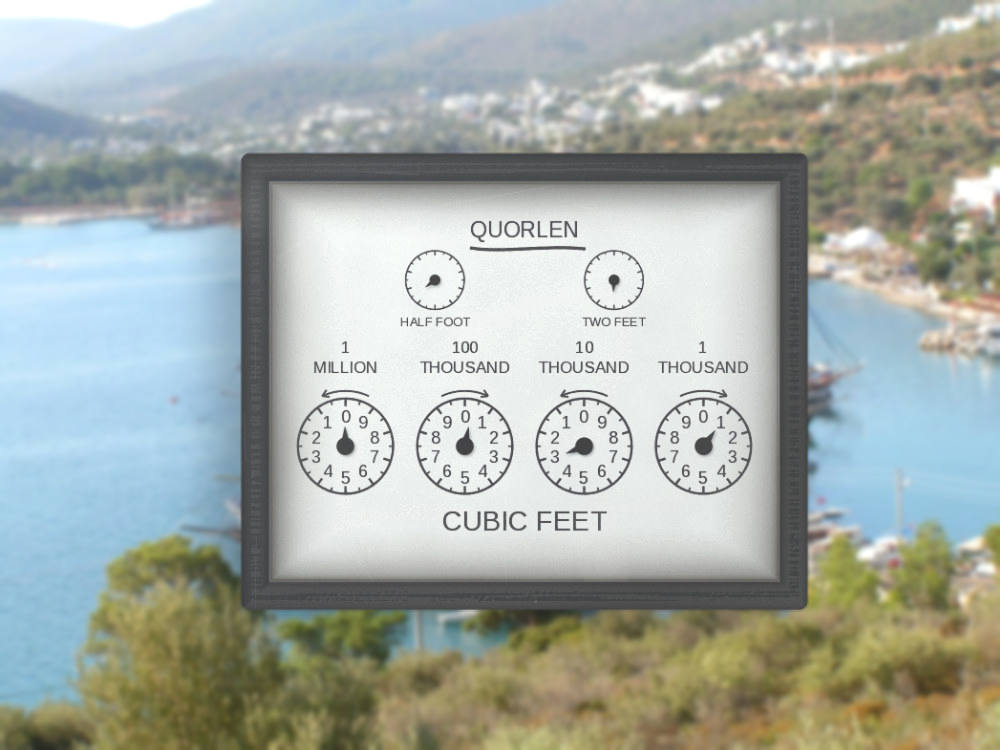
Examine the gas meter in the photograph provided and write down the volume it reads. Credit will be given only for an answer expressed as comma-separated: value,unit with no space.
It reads 3100,ft³
